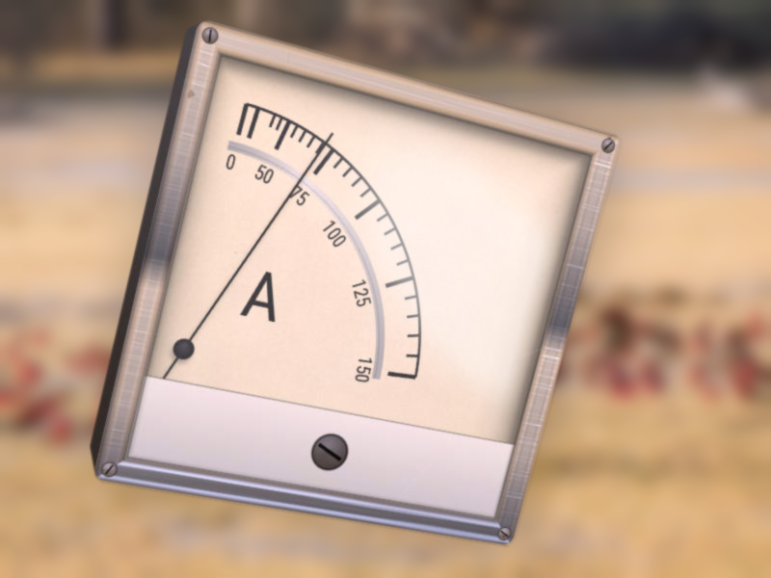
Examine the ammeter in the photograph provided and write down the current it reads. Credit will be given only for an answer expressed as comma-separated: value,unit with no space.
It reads 70,A
